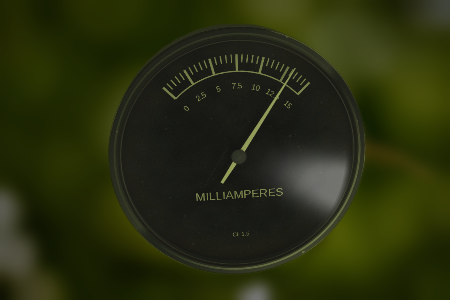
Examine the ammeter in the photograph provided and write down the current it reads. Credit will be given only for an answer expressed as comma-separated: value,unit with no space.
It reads 13,mA
